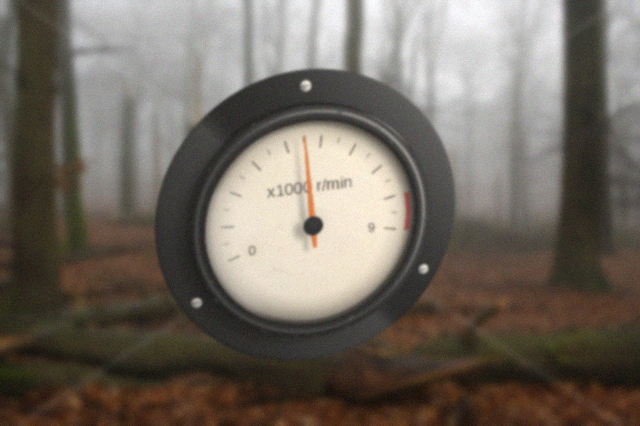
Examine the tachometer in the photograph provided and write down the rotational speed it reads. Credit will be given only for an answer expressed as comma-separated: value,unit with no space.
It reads 4500,rpm
